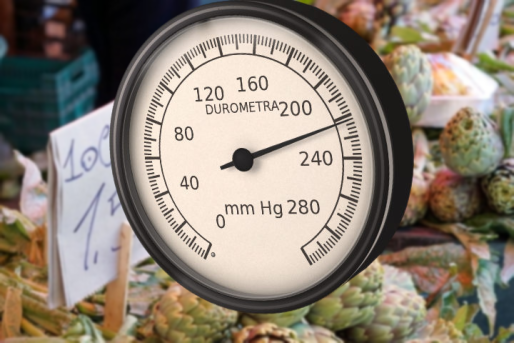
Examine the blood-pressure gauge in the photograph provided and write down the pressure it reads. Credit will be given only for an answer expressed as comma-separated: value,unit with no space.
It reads 222,mmHg
